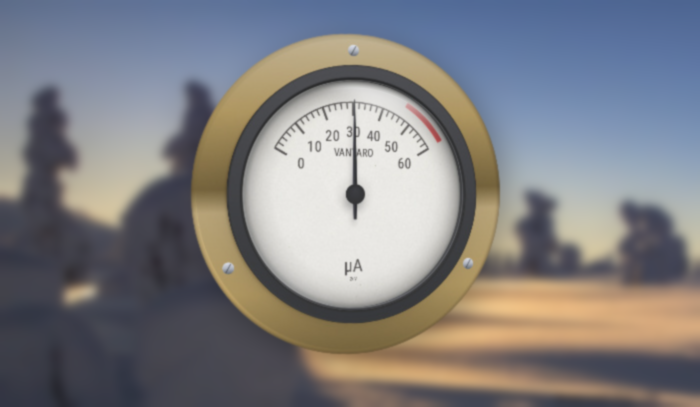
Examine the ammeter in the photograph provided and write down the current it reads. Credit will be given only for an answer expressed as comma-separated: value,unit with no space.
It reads 30,µA
